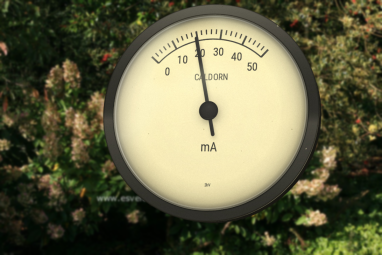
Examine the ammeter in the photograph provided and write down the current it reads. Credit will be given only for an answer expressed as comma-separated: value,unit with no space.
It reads 20,mA
